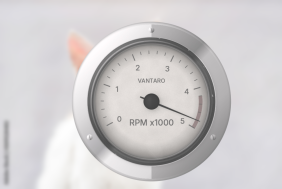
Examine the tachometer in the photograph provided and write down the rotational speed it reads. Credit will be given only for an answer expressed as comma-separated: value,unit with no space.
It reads 4800,rpm
